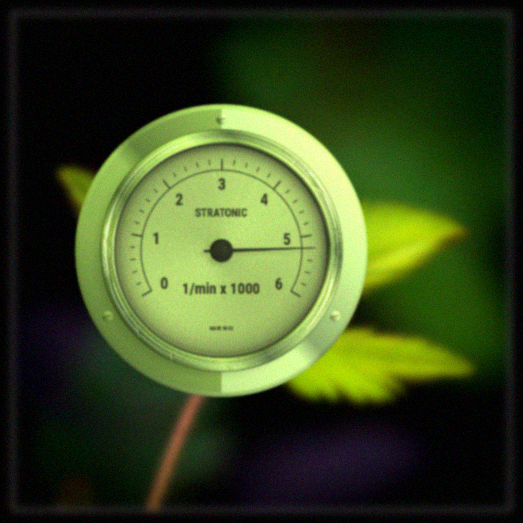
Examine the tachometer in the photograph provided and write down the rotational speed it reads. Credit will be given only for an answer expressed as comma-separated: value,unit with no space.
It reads 5200,rpm
